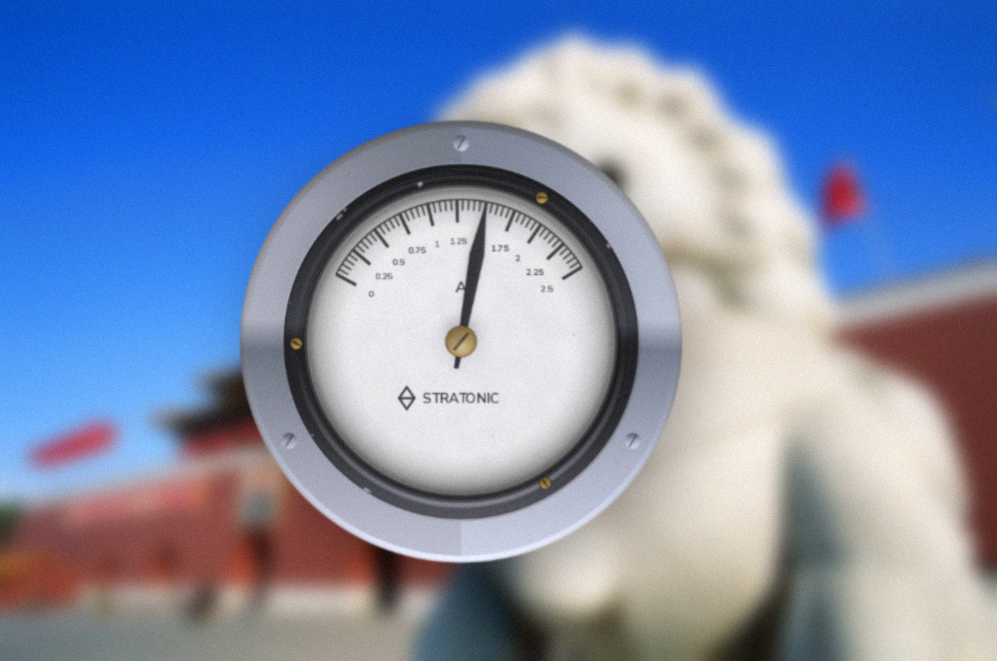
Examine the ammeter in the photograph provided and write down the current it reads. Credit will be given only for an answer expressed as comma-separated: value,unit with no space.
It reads 1.5,A
